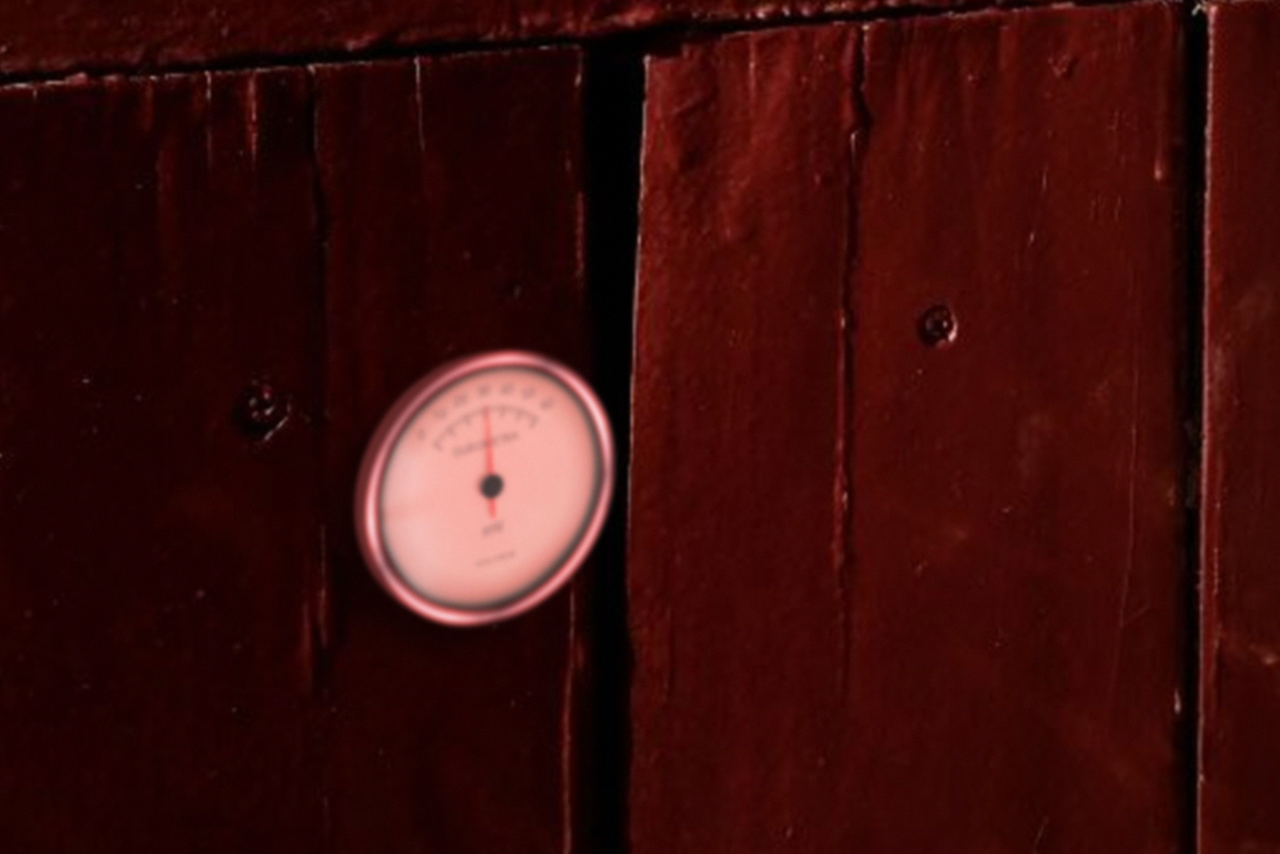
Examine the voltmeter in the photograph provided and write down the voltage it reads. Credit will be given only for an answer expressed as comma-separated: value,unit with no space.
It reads 30,mV
